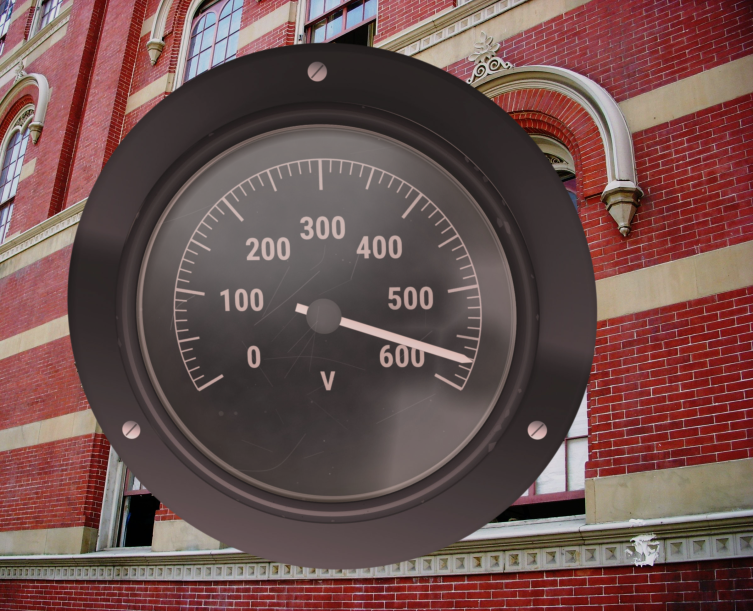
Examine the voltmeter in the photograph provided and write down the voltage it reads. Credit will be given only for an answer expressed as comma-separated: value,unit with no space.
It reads 570,V
